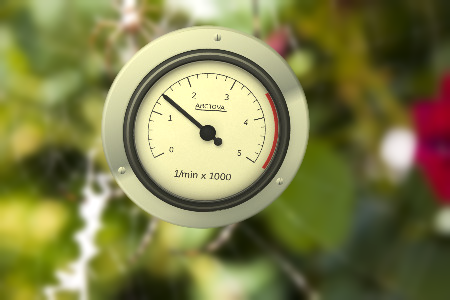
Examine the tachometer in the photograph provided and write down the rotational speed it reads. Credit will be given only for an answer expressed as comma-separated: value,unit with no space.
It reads 1400,rpm
